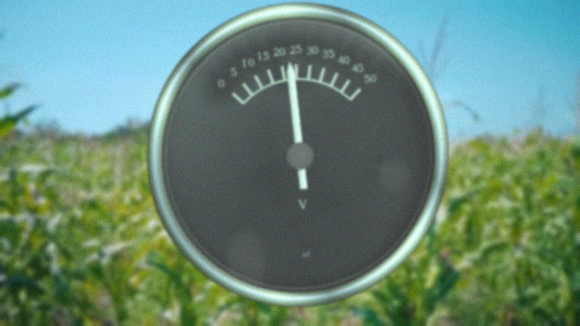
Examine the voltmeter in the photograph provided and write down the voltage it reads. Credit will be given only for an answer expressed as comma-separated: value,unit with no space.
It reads 22.5,V
